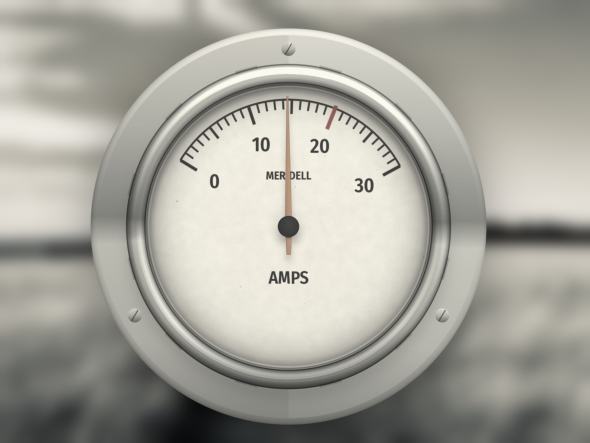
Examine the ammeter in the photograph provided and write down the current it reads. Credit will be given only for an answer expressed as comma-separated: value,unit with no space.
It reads 14.5,A
